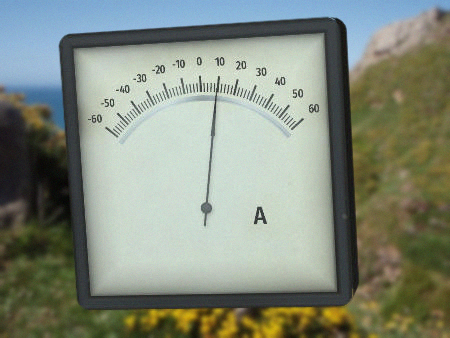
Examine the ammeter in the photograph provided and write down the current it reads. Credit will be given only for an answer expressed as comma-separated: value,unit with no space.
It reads 10,A
